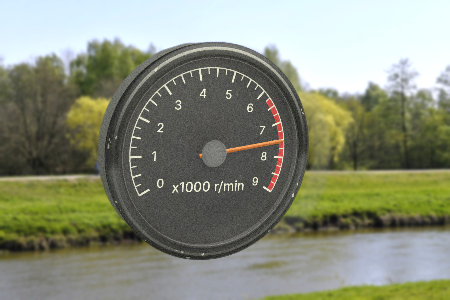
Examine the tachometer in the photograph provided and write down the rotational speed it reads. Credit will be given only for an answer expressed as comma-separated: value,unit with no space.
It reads 7500,rpm
